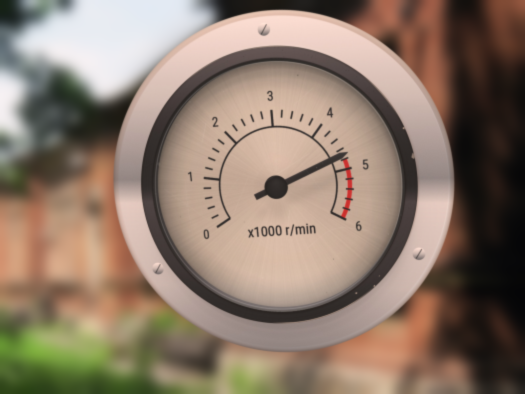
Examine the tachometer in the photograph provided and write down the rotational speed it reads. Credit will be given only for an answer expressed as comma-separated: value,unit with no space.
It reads 4700,rpm
